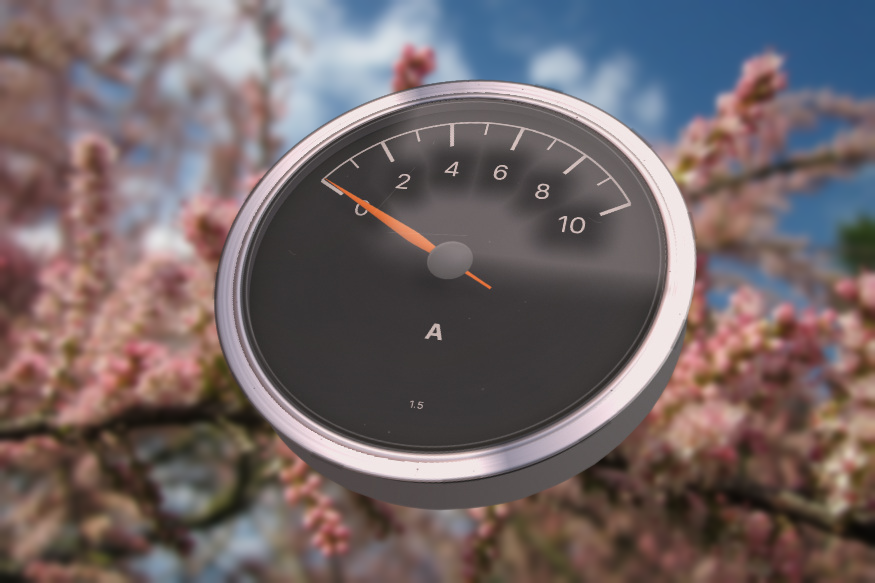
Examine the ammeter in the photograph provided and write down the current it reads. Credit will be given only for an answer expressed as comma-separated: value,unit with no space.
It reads 0,A
